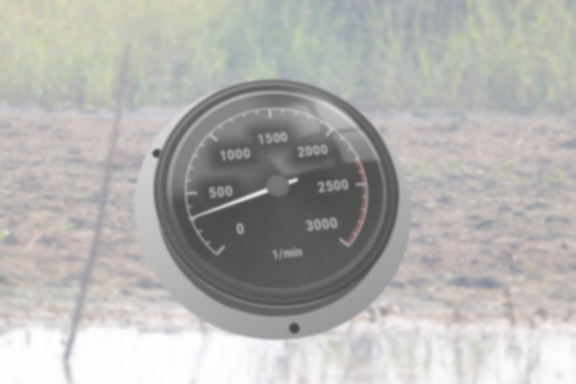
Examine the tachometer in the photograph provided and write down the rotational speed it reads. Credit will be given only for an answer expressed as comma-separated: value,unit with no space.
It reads 300,rpm
